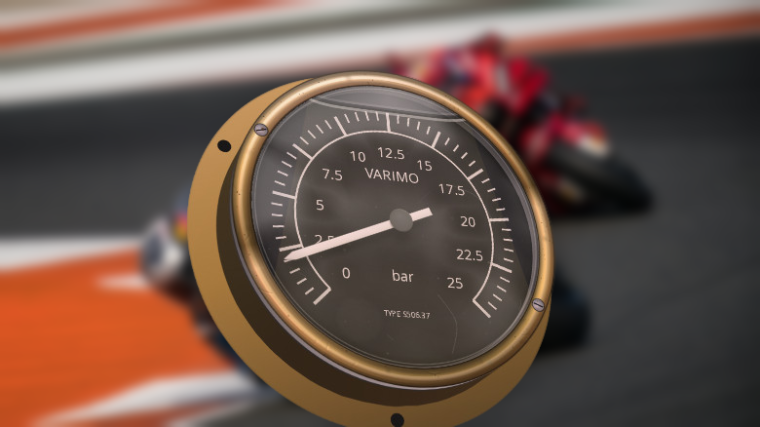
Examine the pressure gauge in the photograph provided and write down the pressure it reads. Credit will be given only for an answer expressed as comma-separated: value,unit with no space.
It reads 2,bar
